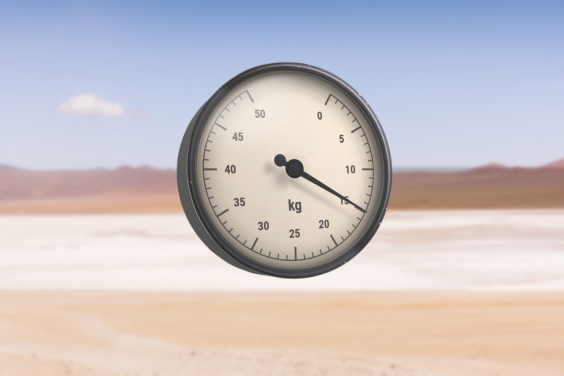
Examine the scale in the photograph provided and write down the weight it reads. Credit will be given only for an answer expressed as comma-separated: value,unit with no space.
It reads 15,kg
